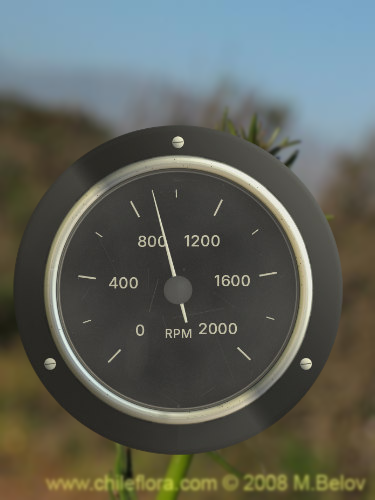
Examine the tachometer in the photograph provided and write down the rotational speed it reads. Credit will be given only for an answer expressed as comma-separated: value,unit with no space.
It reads 900,rpm
